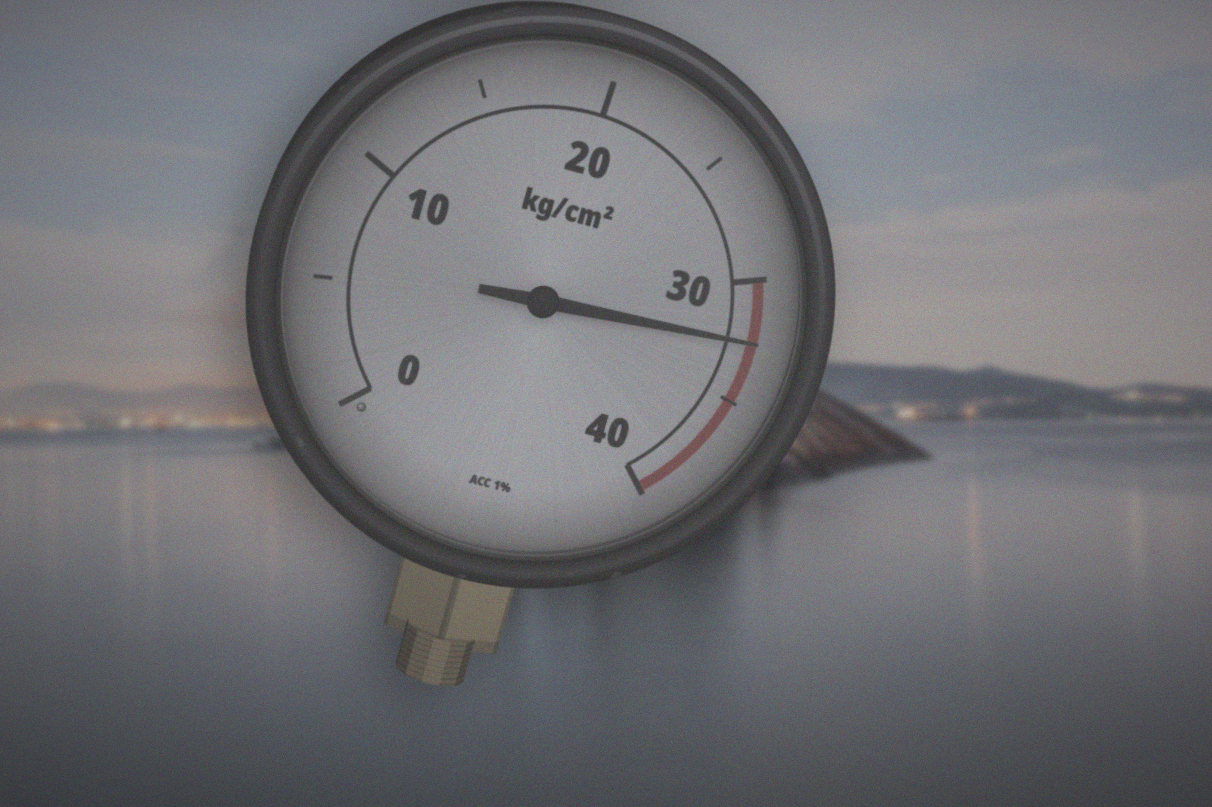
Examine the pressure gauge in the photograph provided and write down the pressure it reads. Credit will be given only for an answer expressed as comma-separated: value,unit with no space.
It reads 32.5,kg/cm²
